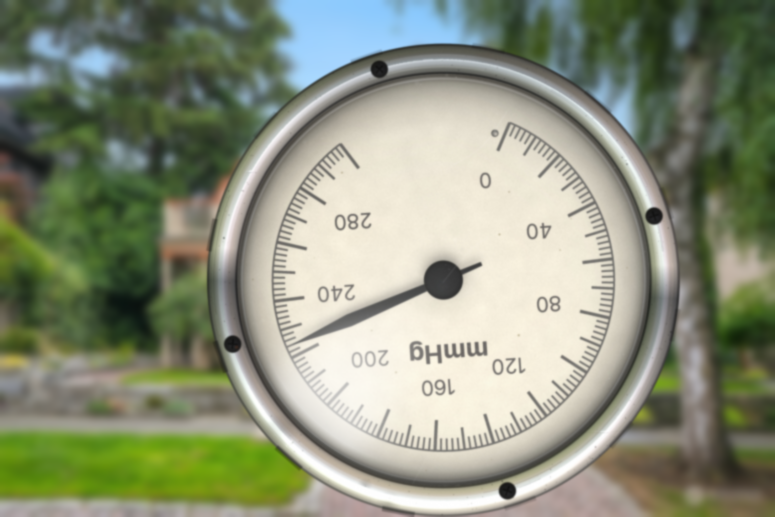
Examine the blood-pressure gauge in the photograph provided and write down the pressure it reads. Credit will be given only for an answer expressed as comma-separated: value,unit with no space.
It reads 224,mmHg
